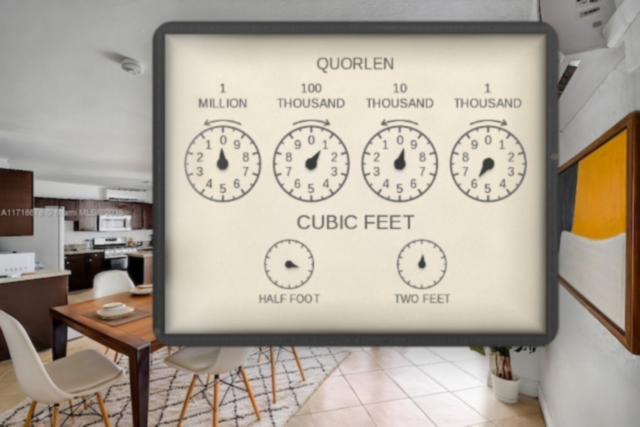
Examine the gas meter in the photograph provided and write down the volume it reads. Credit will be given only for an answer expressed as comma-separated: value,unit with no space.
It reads 9600,ft³
